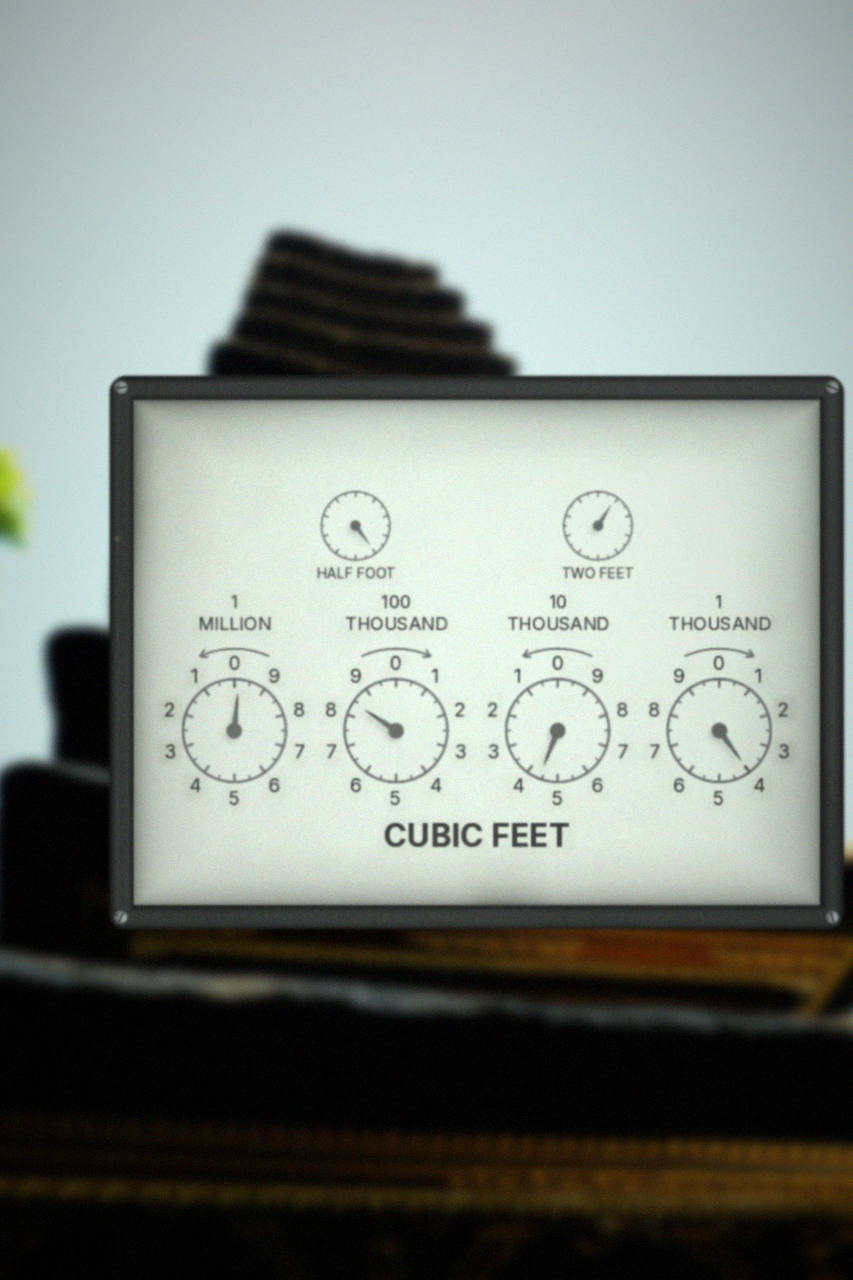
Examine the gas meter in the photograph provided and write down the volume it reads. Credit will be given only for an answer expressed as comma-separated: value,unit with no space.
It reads 984400,ft³
